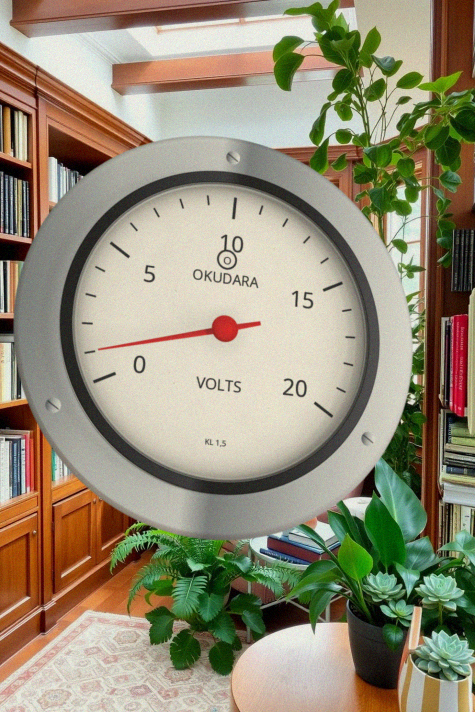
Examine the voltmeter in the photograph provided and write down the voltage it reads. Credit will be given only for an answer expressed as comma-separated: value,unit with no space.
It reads 1,V
